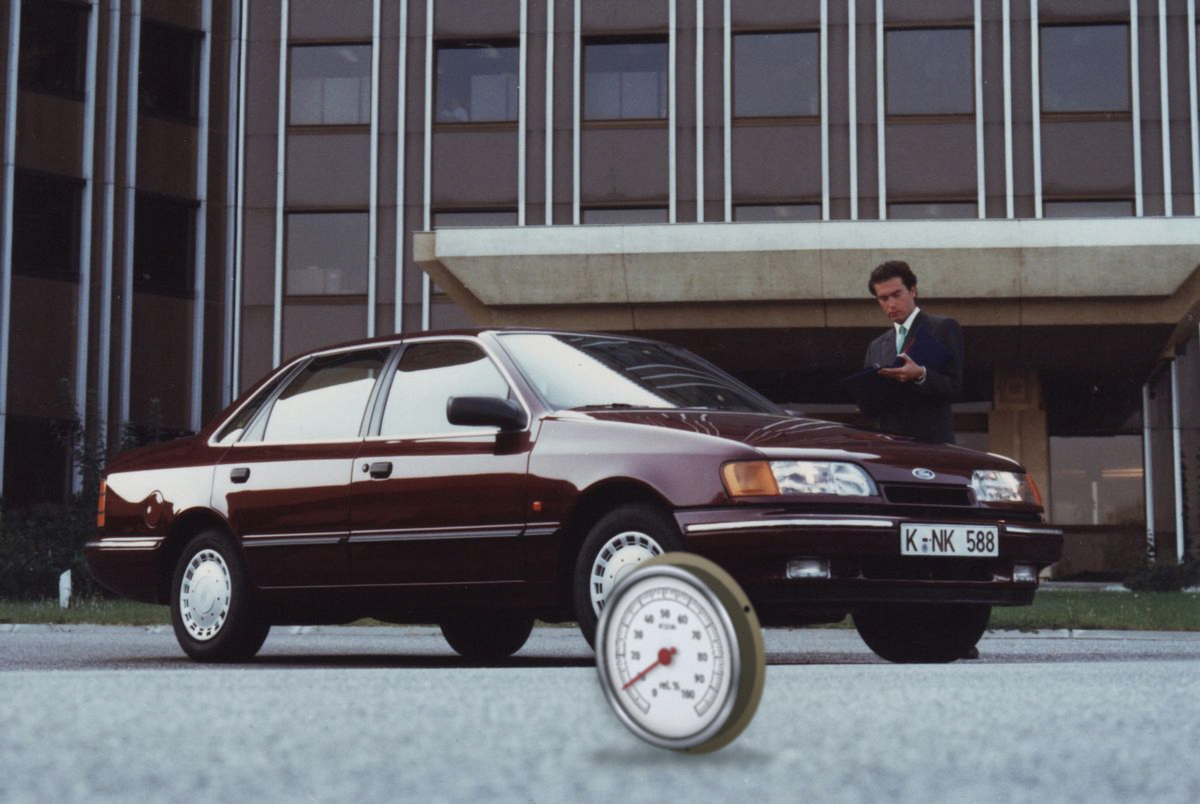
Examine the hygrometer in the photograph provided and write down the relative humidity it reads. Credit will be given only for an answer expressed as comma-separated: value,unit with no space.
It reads 10,%
